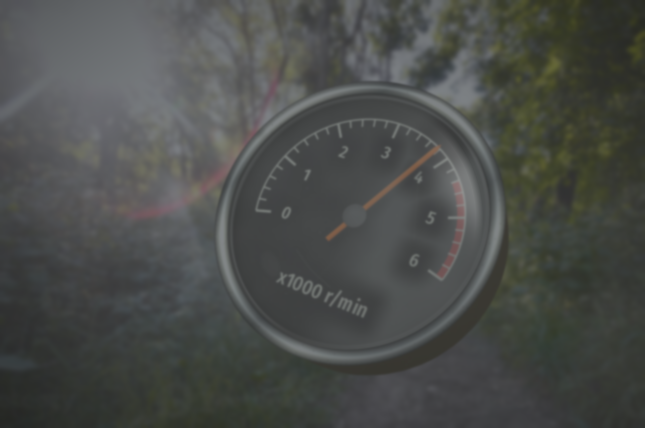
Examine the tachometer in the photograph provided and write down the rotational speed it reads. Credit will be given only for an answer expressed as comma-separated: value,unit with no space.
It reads 3800,rpm
